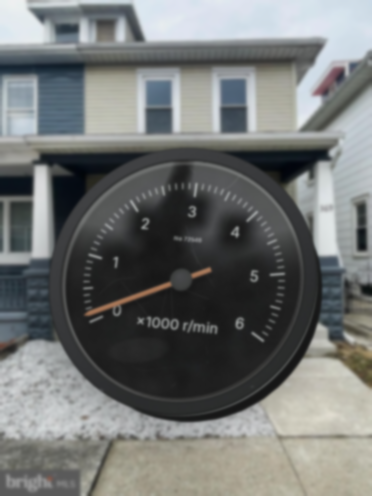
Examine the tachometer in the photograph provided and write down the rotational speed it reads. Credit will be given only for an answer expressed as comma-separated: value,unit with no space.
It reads 100,rpm
